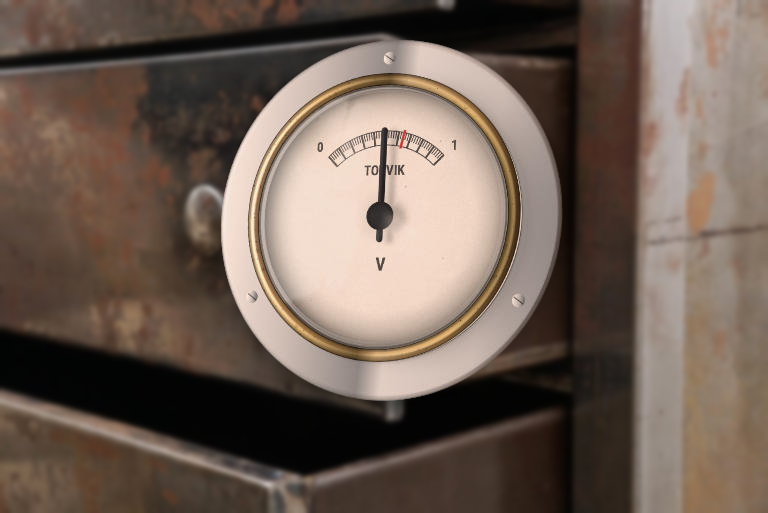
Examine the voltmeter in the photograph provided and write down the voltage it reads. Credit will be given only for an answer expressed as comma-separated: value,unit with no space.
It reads 0.5,V
